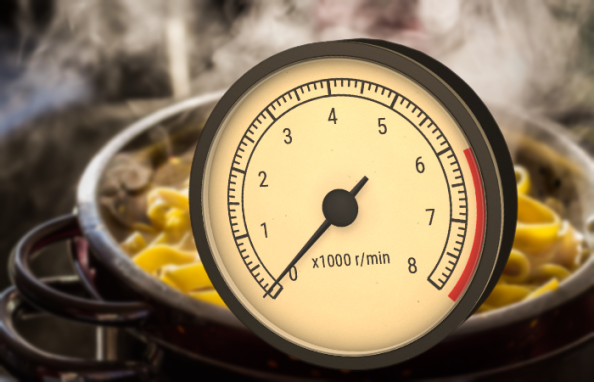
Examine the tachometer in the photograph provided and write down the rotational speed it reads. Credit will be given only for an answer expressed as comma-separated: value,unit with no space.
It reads 100,rpm
